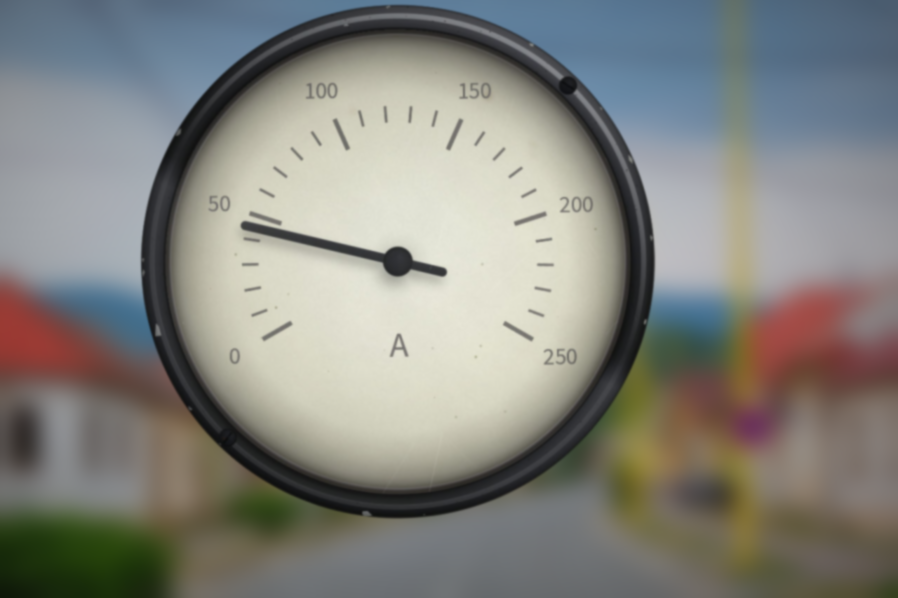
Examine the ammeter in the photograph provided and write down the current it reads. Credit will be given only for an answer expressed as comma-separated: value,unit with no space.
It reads 45,A
